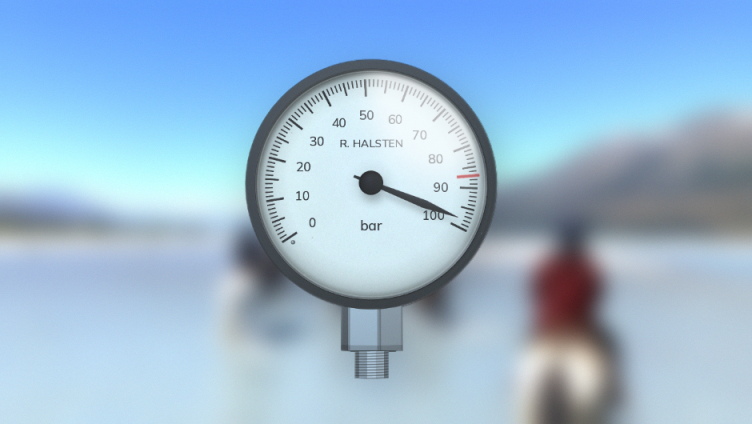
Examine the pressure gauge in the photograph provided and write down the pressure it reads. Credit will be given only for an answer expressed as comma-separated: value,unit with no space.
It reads 98,bar
